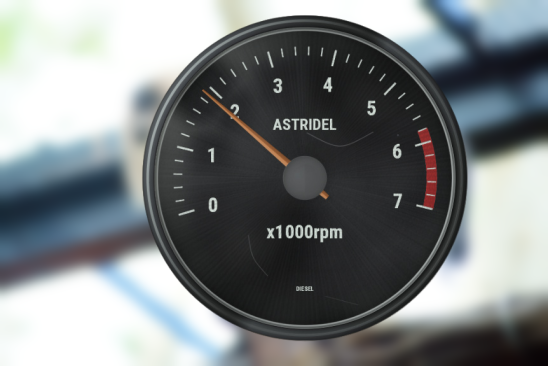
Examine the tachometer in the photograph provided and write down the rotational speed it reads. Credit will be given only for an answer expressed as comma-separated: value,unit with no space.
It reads 1900,rpm
